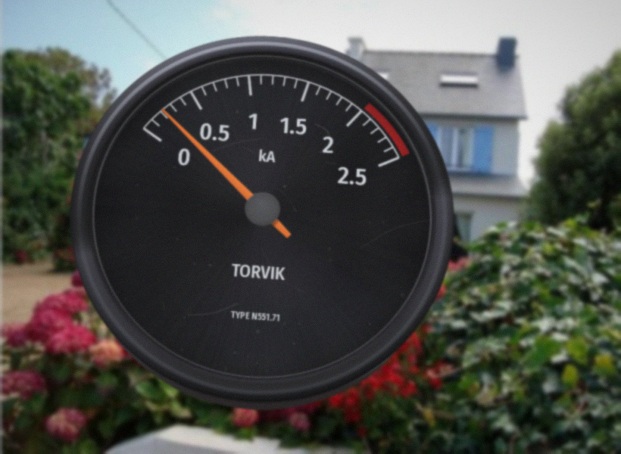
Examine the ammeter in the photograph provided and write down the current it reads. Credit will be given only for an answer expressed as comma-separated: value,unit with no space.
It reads 0.2,kA
